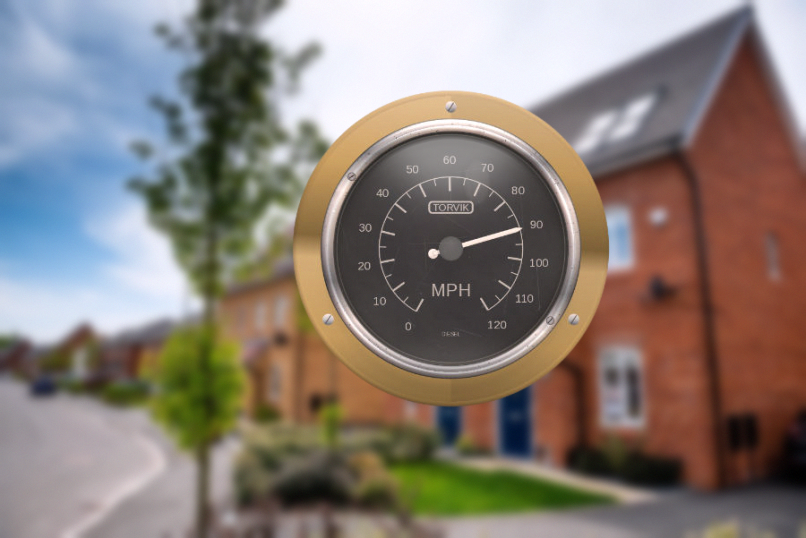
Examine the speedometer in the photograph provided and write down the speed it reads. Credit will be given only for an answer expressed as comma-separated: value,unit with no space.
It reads 90,mph
